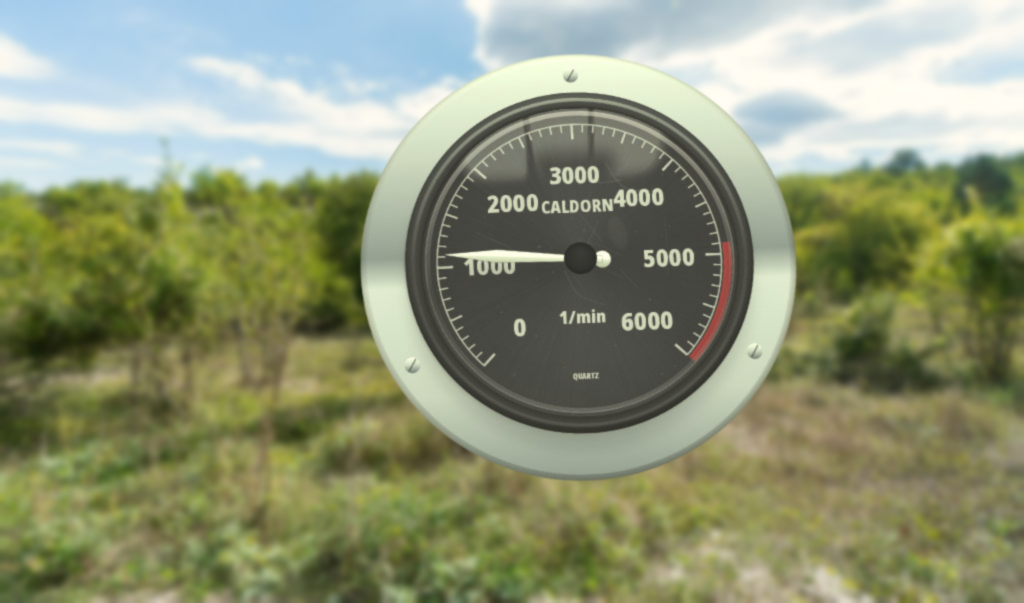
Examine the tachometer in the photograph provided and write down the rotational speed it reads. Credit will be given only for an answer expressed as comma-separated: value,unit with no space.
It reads 1100,rpm
